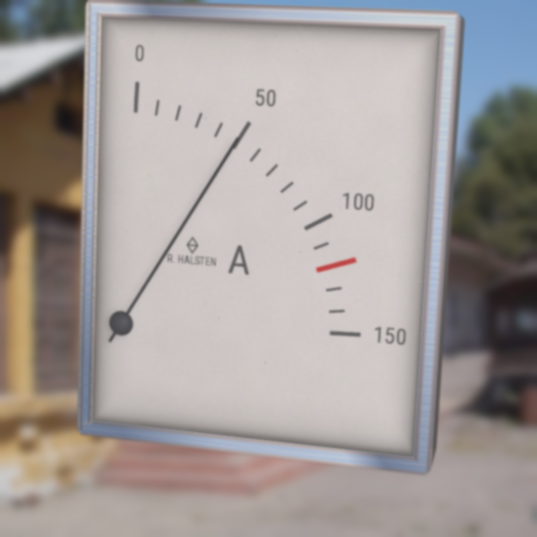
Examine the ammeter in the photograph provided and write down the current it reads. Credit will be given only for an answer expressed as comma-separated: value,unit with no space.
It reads 50,A
